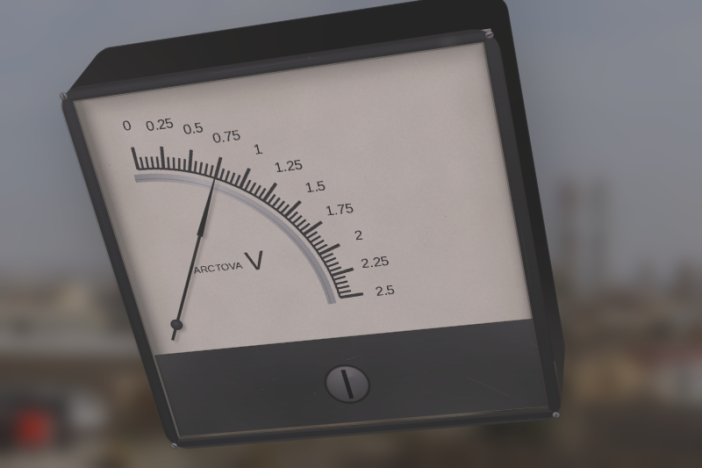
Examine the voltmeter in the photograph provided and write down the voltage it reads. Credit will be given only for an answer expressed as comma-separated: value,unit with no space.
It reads 0.75,V
